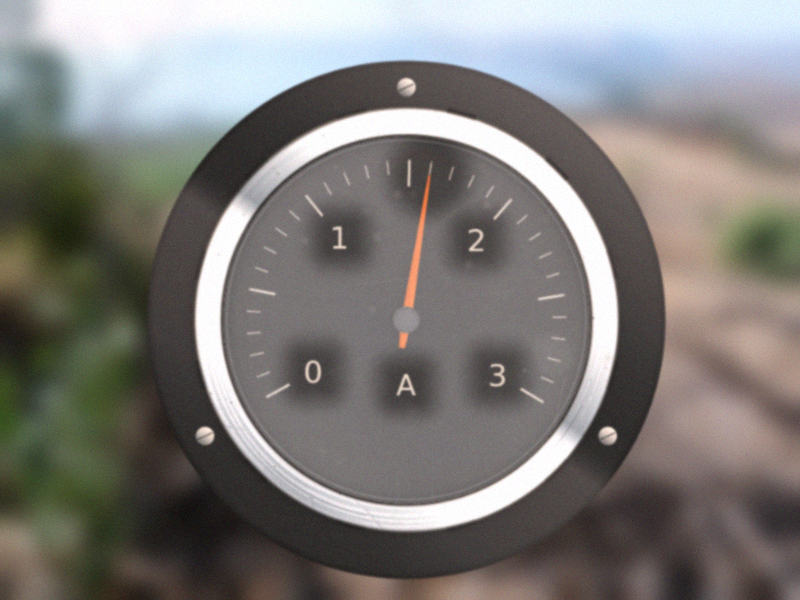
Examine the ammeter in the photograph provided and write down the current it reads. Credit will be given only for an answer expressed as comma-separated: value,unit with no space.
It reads 1.6,A
